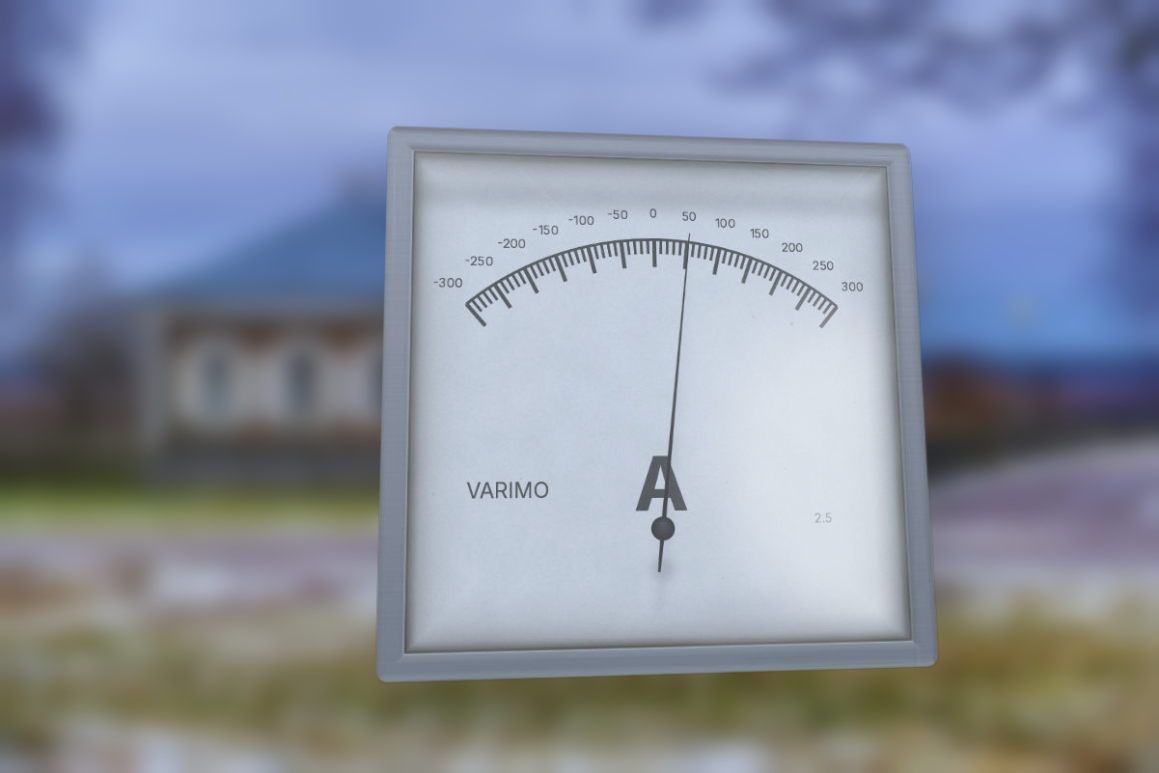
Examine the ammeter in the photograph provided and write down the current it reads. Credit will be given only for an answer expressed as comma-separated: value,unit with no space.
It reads 50,A
